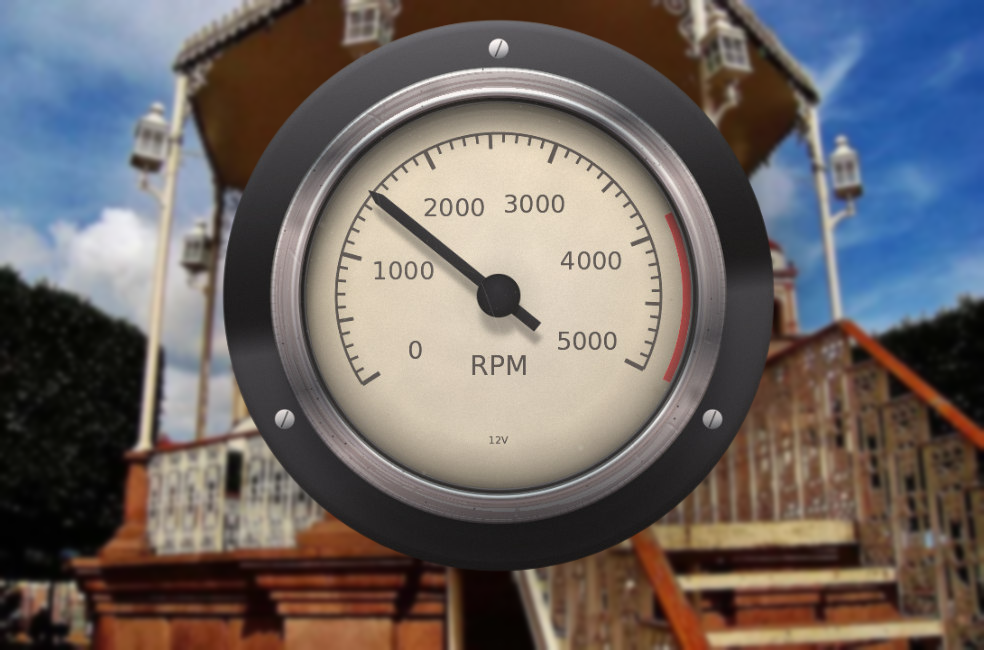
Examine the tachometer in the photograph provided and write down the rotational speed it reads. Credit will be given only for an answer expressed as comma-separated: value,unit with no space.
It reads 1500,rpm
